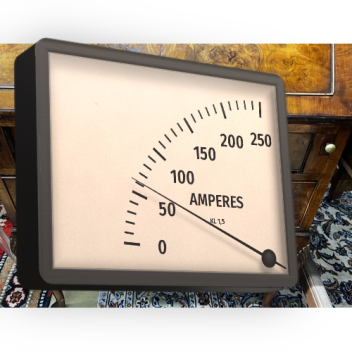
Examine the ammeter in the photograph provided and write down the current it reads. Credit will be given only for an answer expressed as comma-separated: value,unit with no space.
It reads 60,A
